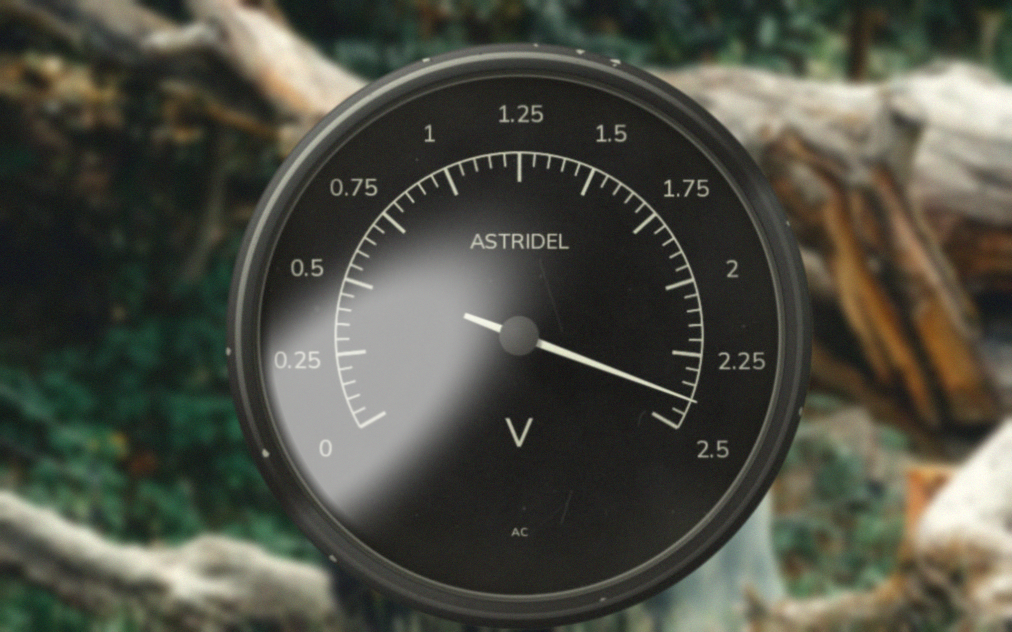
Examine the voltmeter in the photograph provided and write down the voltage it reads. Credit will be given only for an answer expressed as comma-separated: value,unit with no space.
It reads 2.4,V
